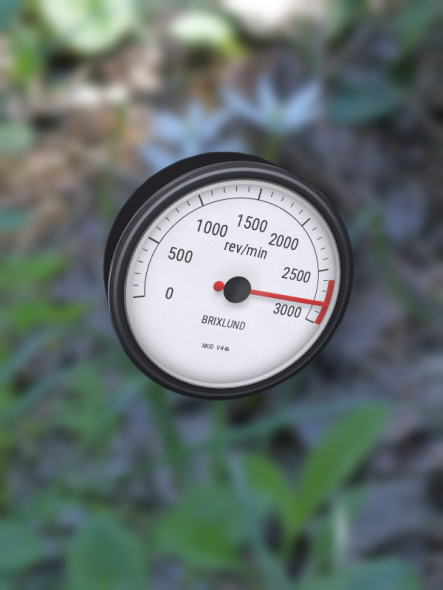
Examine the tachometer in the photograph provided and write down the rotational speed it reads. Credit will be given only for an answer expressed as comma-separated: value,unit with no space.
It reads 2800,rpm
